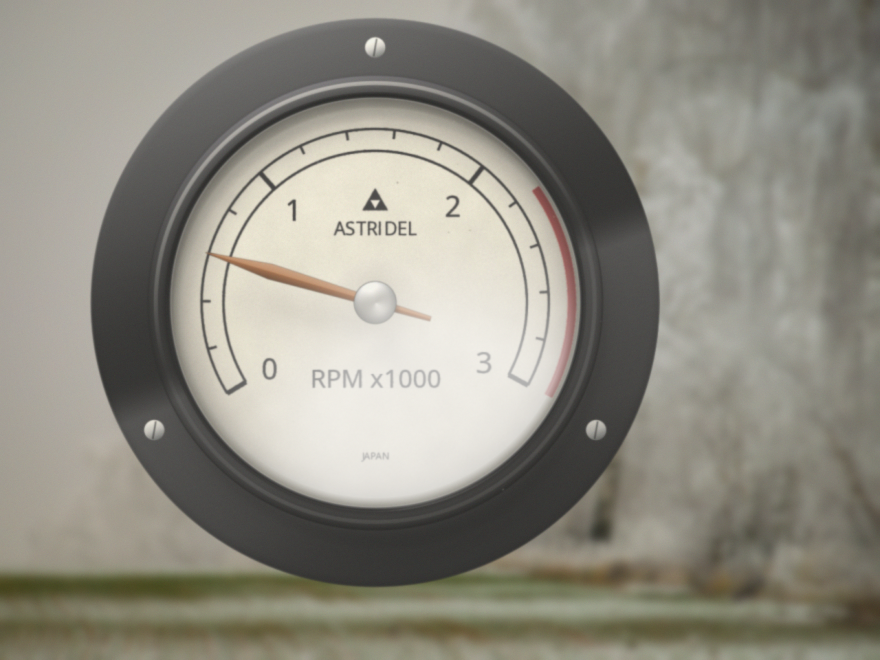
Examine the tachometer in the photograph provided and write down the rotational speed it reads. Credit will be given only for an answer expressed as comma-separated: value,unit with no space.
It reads 600,rpm
